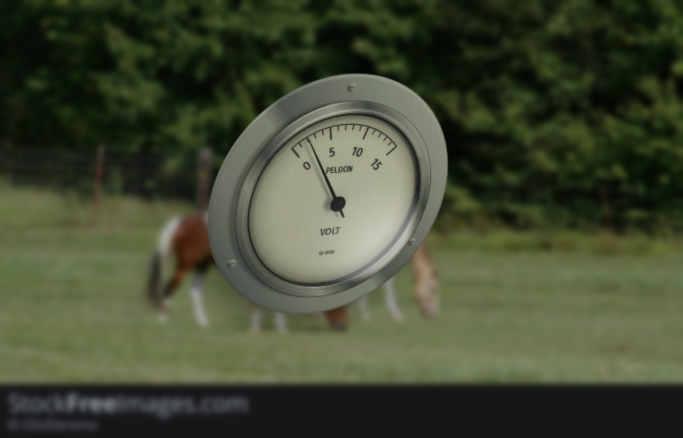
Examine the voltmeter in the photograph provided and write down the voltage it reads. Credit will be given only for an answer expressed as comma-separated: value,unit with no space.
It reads 2,V
